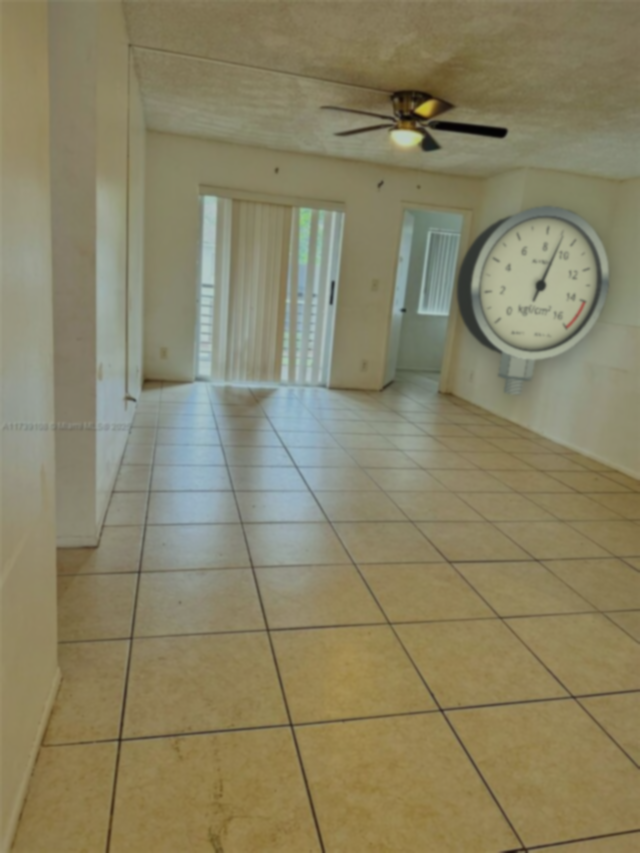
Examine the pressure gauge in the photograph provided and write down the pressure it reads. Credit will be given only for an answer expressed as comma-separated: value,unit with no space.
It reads 9,kg/cm²
